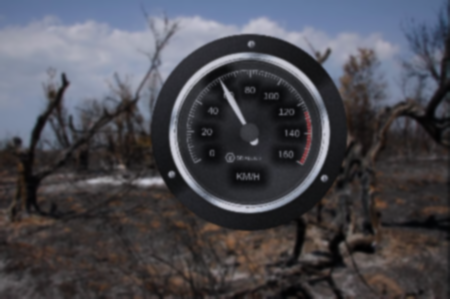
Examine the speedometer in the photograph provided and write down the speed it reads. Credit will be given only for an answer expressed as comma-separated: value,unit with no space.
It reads 60,km/h
